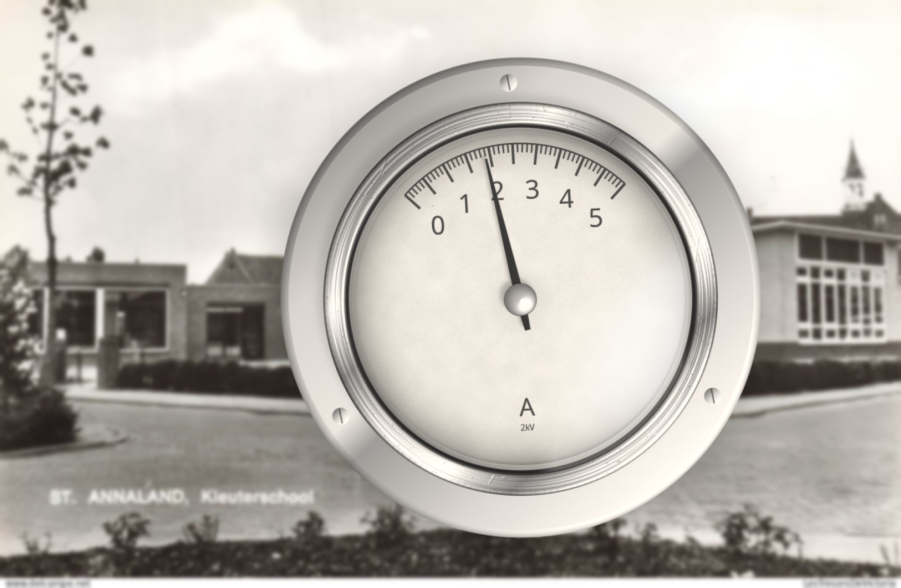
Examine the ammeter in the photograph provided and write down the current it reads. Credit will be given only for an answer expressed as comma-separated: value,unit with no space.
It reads 1.9,A
